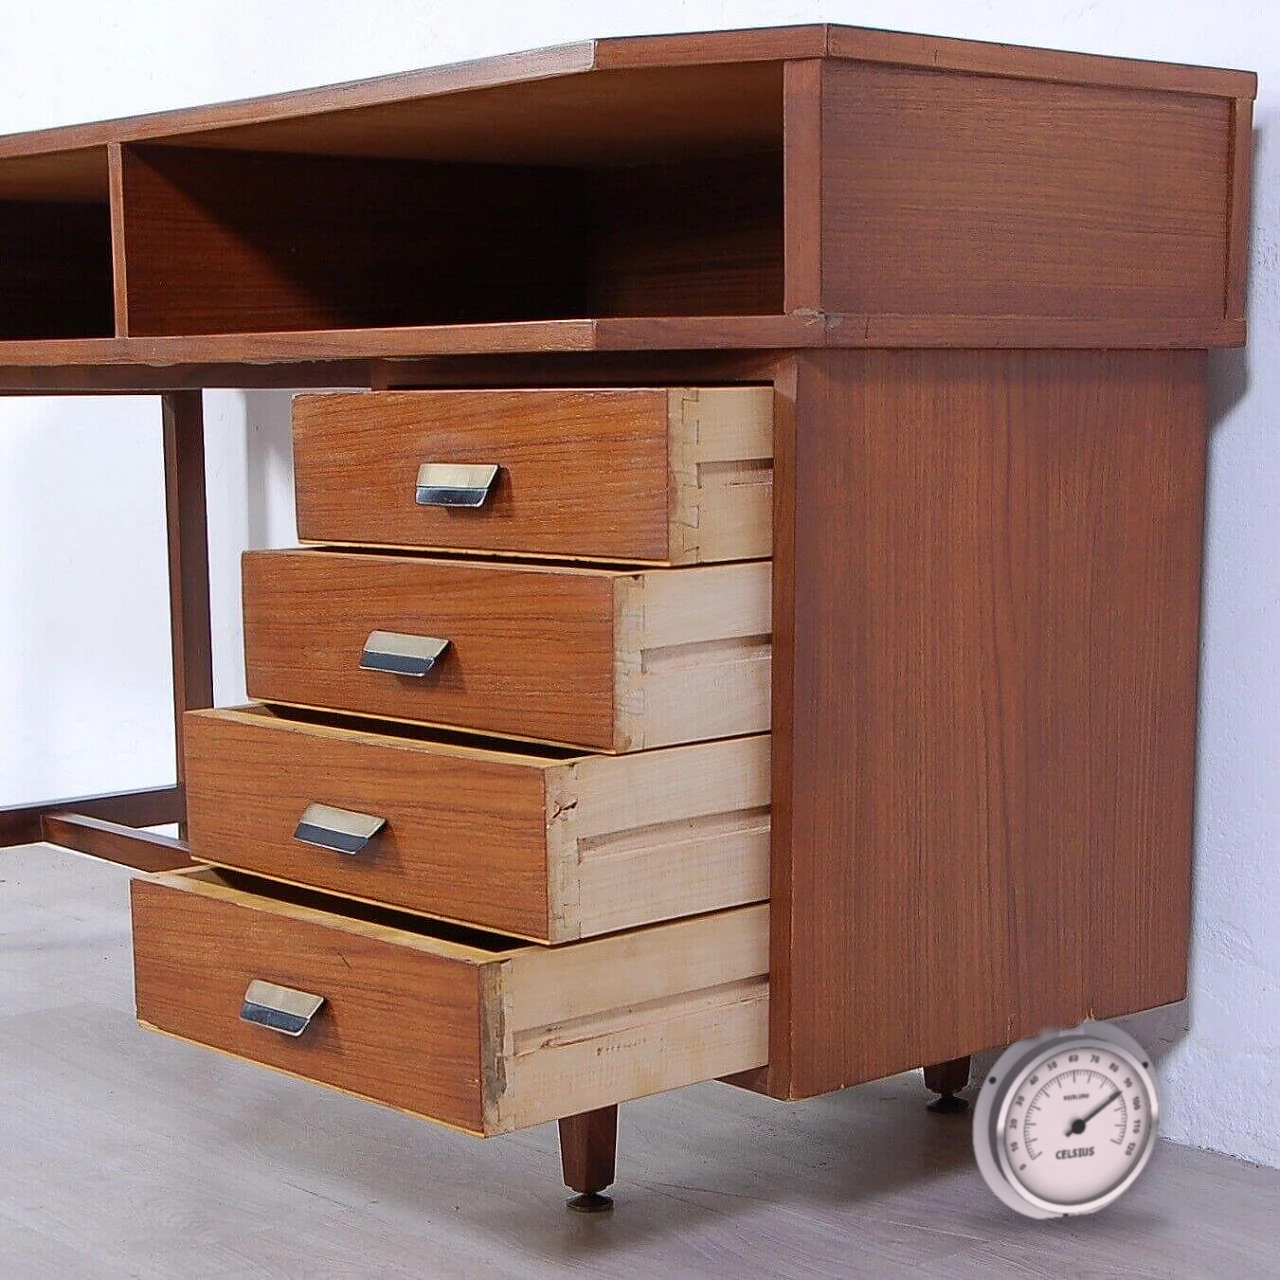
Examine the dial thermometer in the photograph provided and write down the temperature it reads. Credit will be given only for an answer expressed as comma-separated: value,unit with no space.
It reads 90,°C
